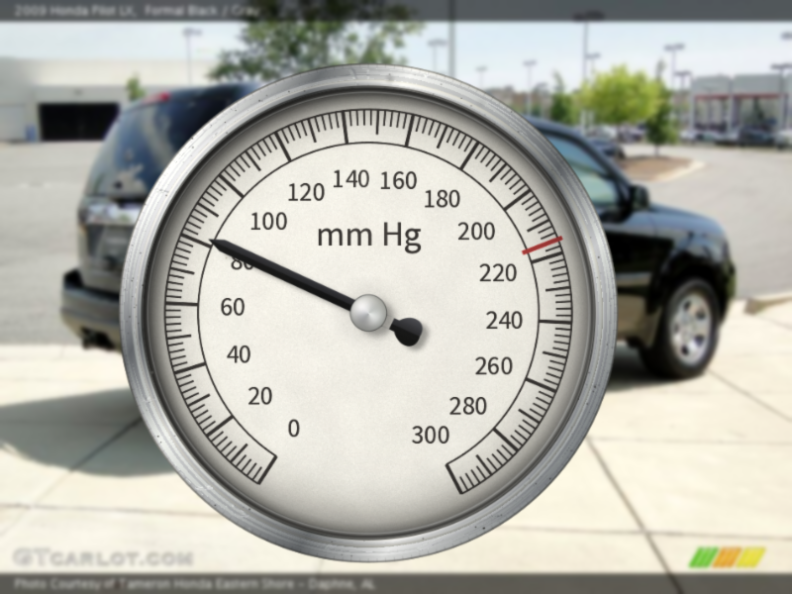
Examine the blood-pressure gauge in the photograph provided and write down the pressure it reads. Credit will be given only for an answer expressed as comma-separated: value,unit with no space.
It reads 82,mmHg
